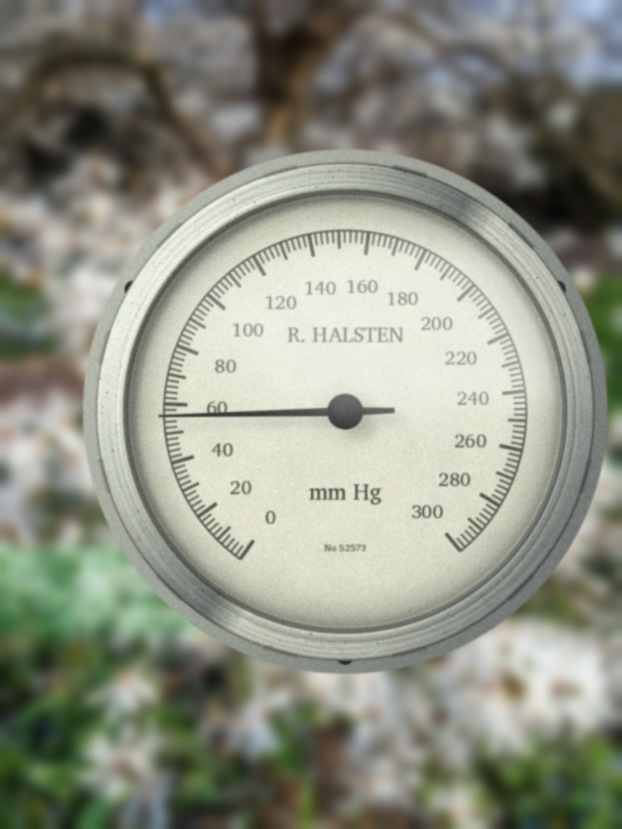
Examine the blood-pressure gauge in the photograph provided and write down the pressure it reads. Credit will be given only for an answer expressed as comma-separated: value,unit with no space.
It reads 56,mmHg
